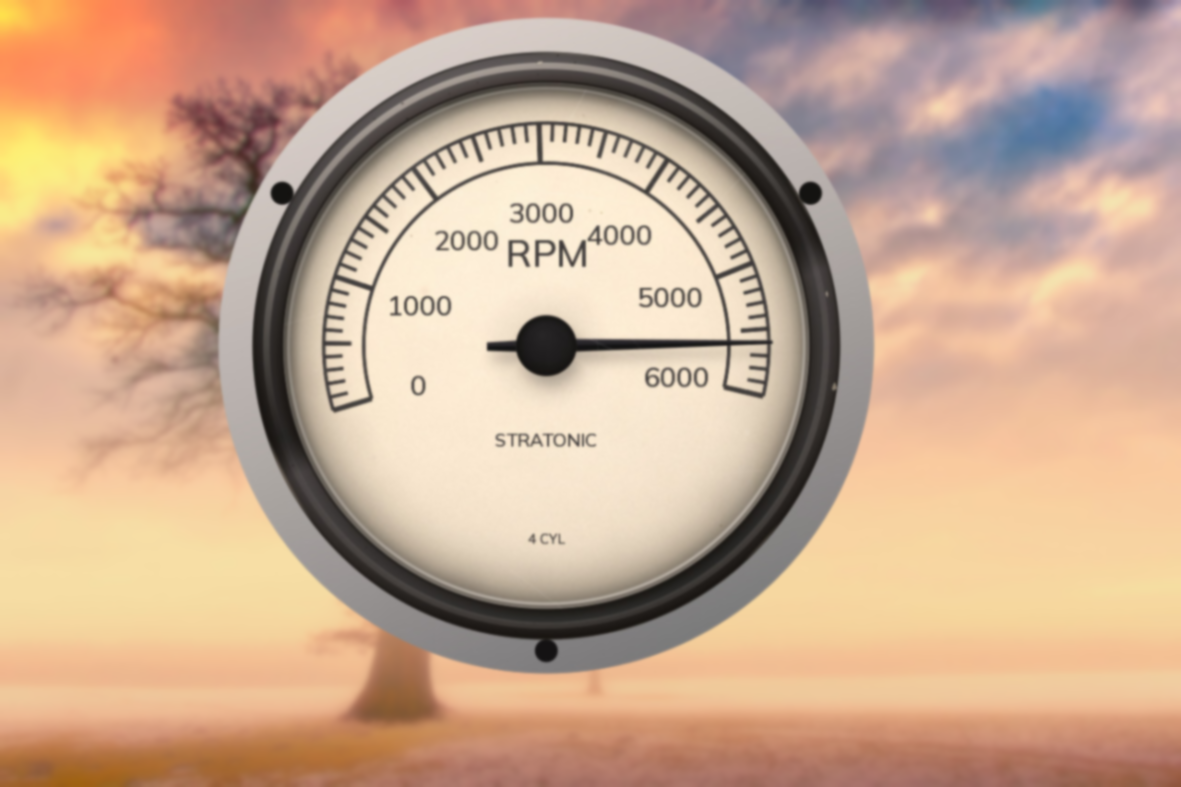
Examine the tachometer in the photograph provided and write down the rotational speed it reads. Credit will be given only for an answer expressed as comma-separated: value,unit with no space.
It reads 5600,rpm
